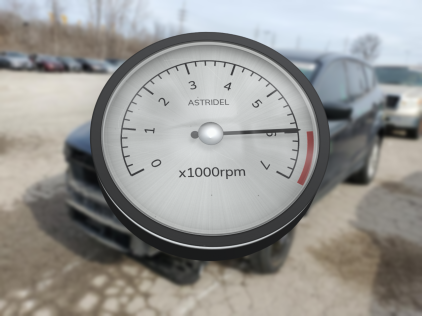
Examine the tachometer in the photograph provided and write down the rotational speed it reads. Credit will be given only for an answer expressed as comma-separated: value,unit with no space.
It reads 6000,rpm
